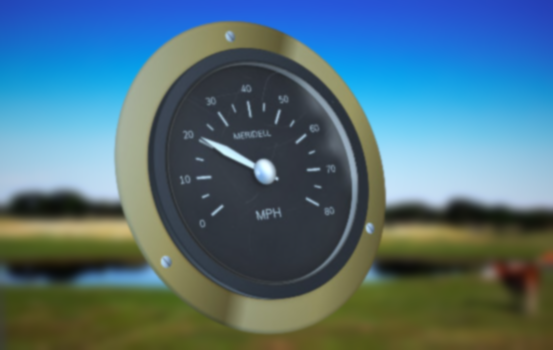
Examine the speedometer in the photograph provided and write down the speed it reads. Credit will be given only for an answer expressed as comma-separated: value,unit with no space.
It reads 20,mph
